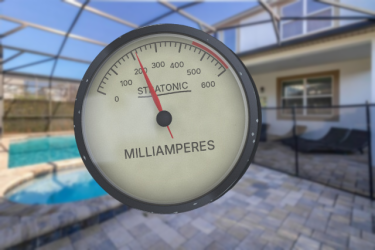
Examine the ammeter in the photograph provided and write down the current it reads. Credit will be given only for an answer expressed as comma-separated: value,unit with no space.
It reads 220,mA
